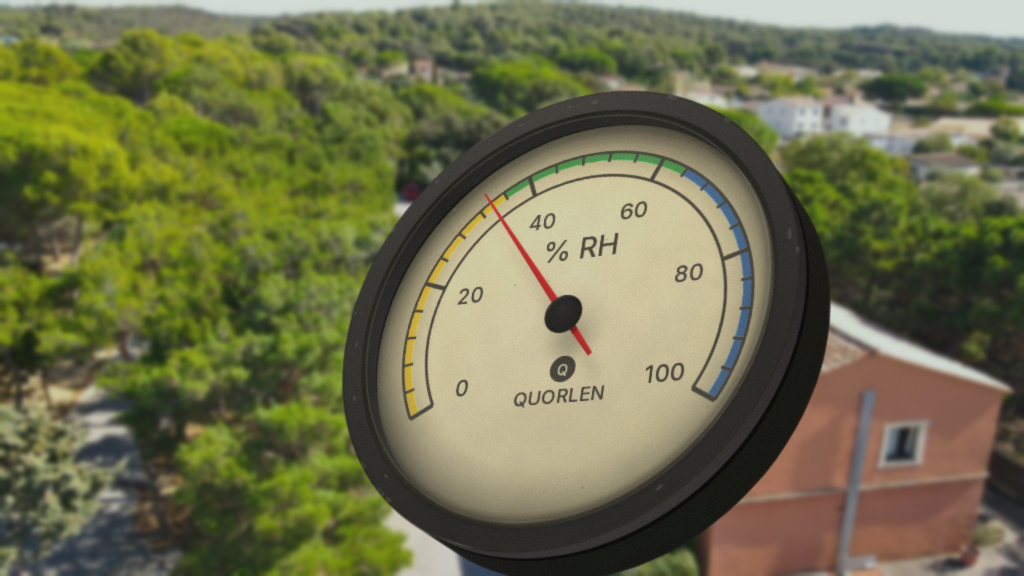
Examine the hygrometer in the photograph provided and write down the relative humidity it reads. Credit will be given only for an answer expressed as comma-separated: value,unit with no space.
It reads 34,%
